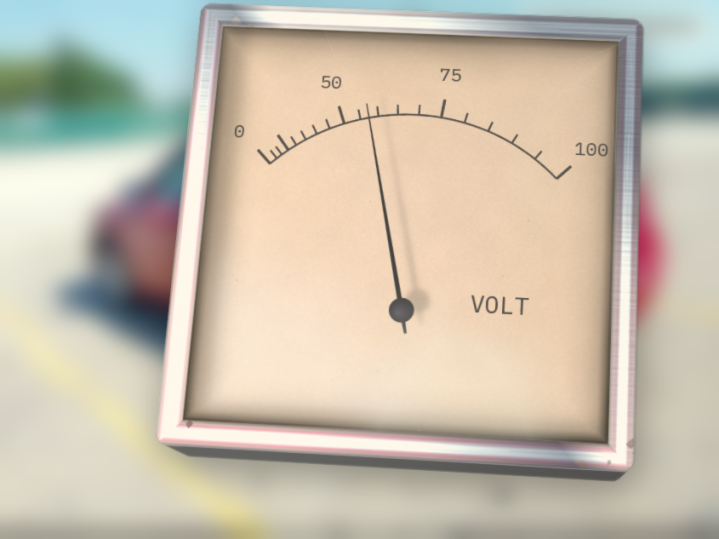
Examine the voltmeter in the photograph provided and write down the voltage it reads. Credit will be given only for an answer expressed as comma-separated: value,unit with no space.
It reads 57.5,V
